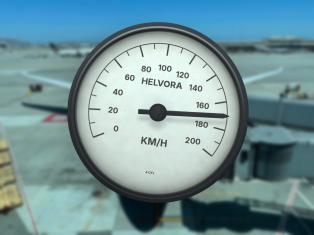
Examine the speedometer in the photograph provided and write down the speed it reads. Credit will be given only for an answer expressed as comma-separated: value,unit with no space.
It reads 170,km/h
